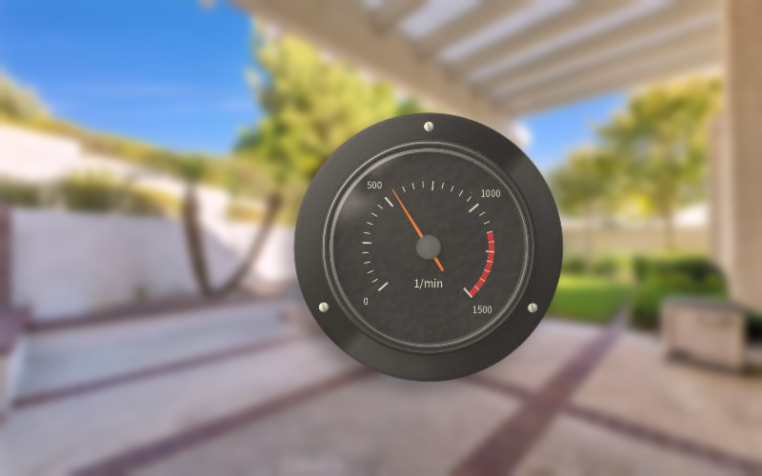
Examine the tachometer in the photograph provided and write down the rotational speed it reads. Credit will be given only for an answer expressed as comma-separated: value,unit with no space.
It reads 550,rpm
